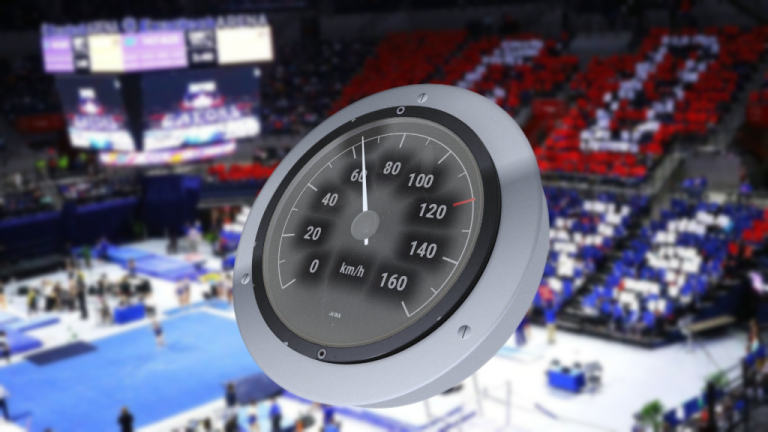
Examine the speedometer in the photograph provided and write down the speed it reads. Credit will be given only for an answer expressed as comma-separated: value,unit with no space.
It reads 65,km/h
